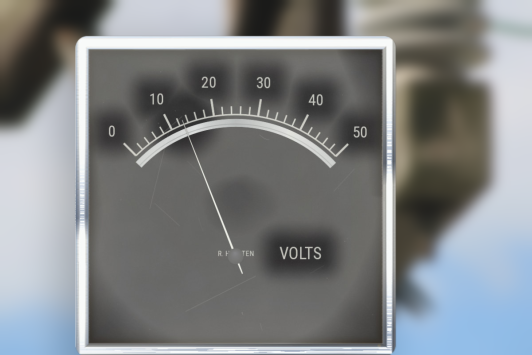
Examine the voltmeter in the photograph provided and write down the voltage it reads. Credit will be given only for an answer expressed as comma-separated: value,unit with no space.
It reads 13,V
